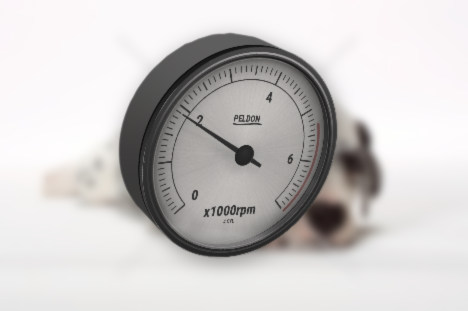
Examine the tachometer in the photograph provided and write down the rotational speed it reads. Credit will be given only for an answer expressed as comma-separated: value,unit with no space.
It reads 1900,rpm
